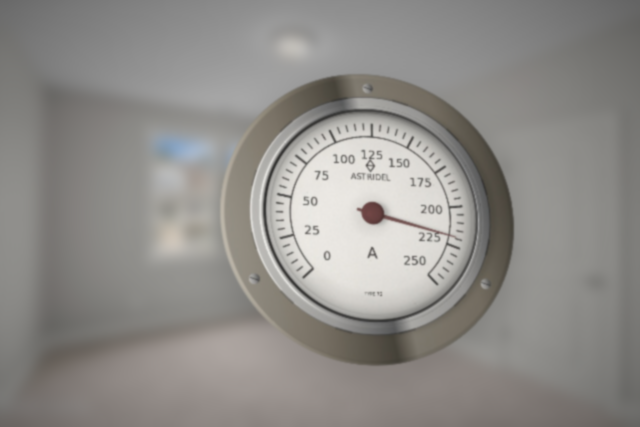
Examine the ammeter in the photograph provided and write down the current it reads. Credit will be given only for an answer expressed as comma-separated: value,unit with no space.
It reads 220,A
